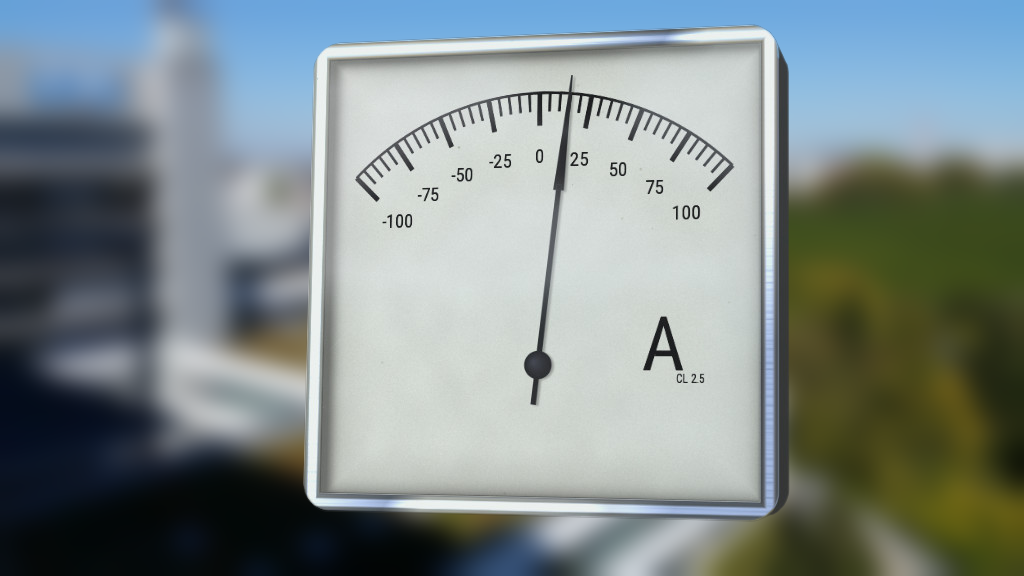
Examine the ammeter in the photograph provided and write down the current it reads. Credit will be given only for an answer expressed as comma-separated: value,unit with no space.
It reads 15,A
